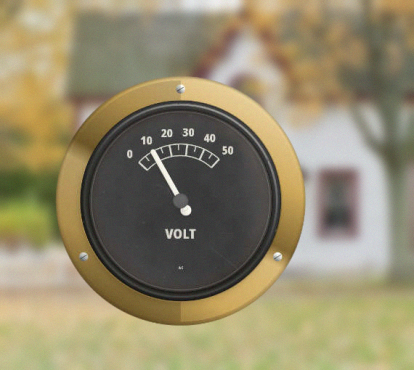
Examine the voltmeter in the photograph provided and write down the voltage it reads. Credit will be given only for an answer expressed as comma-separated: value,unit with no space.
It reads 10,V
